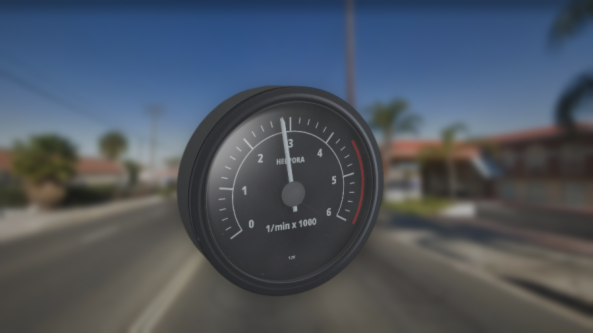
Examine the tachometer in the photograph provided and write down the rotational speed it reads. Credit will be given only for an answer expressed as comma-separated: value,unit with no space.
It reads 2800,rpm
